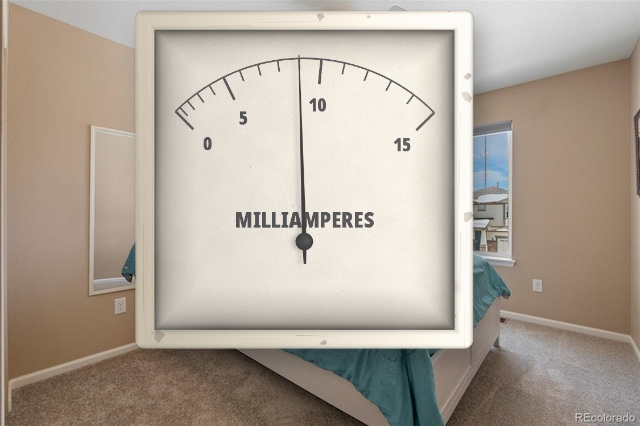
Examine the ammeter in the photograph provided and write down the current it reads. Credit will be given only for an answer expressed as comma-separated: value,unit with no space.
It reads 9,mA
